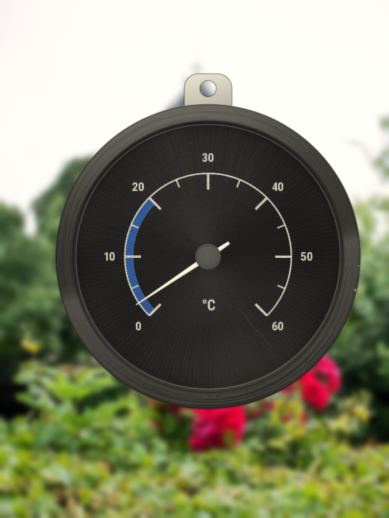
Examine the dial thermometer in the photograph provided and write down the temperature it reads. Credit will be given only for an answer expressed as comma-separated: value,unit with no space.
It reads 2.5,°C
